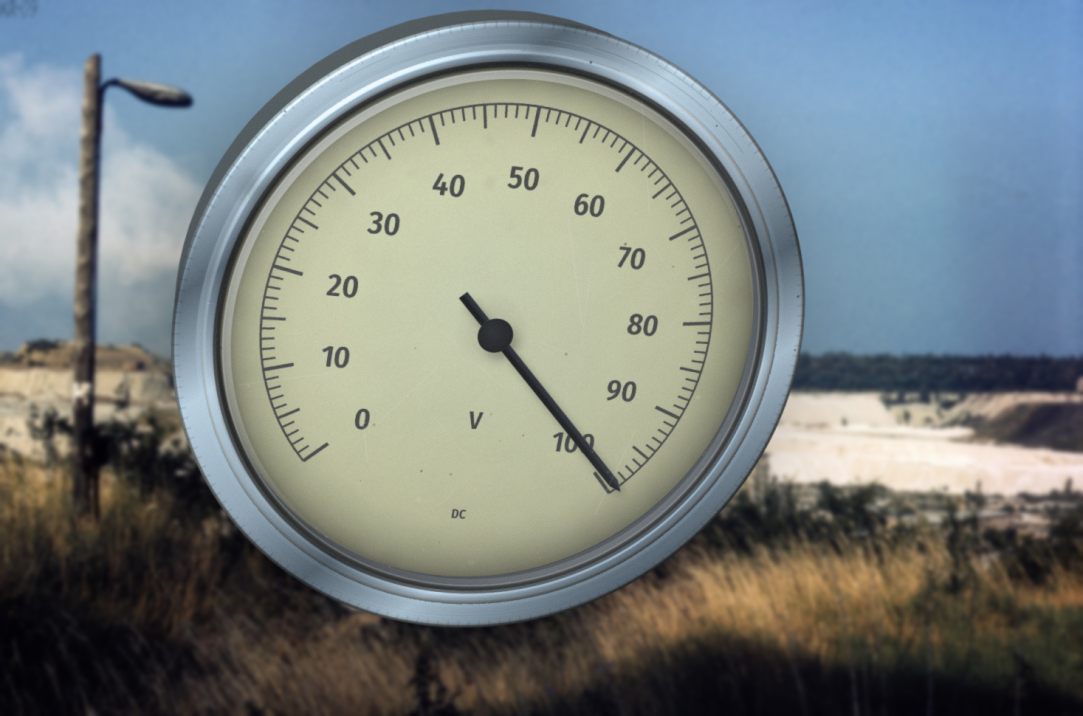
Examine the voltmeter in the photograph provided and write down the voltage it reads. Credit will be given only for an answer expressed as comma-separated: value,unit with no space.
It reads 99,V
